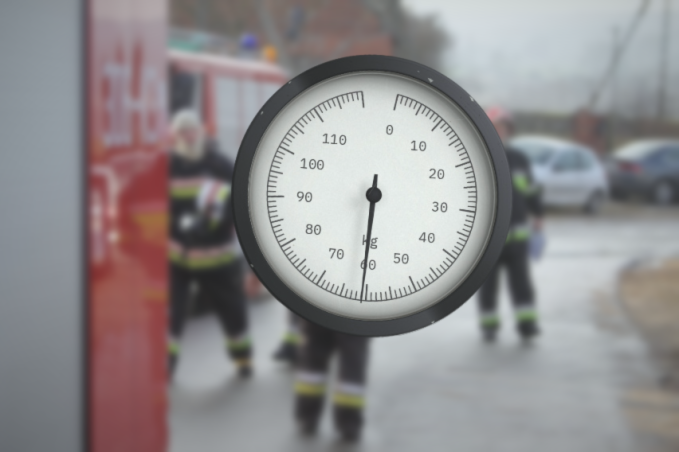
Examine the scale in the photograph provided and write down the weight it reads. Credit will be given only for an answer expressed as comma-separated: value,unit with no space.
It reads 61,kg
